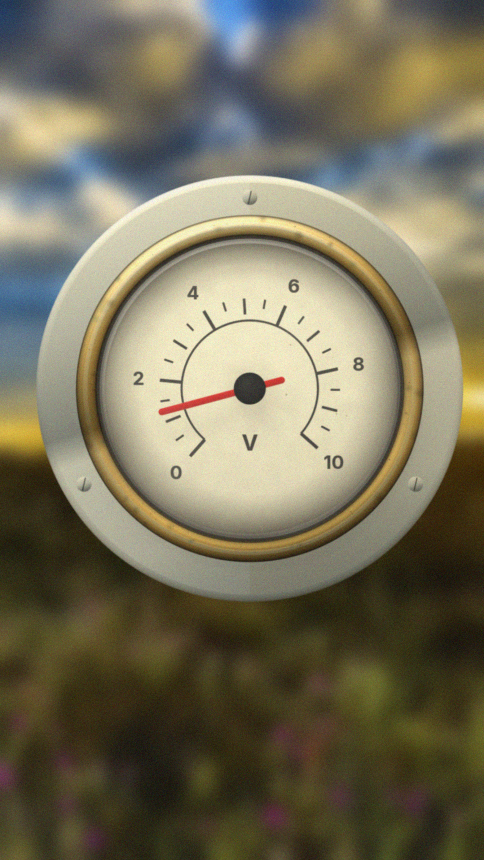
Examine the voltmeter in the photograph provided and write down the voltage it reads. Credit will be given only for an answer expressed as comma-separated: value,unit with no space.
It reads 1.25,V
